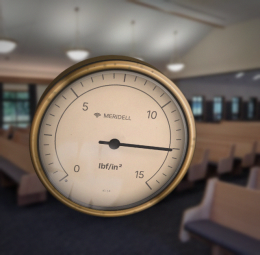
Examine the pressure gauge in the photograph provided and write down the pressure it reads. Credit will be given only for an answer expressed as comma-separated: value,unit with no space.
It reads 12.5,psi
